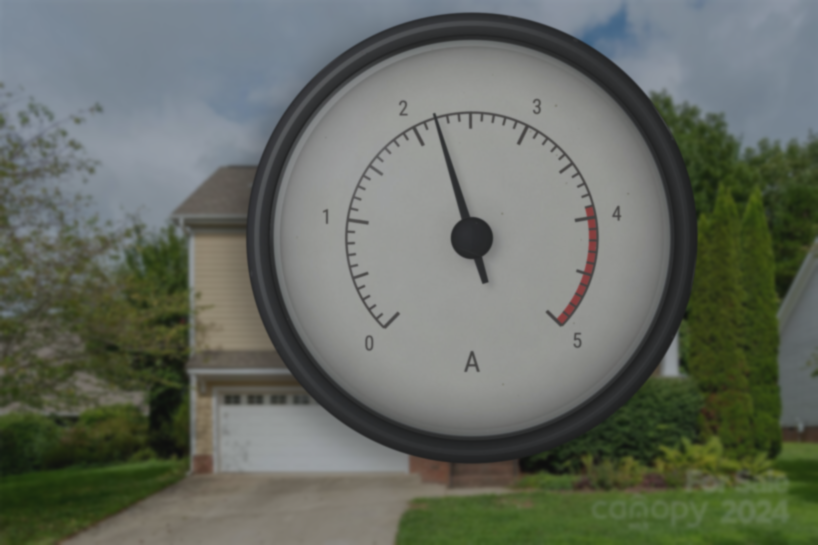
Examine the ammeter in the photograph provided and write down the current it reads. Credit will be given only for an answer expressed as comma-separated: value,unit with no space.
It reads 2.2,A
